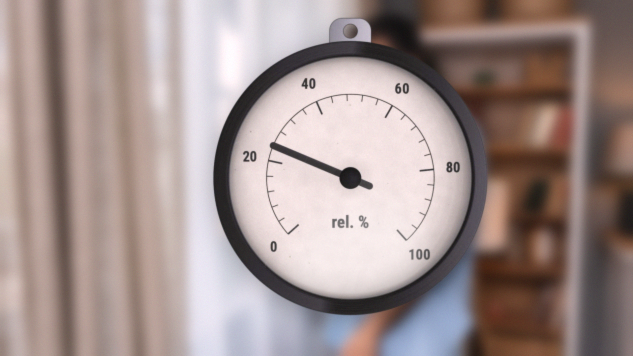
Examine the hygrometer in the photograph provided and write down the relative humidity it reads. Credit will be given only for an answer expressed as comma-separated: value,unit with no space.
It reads 24,%
